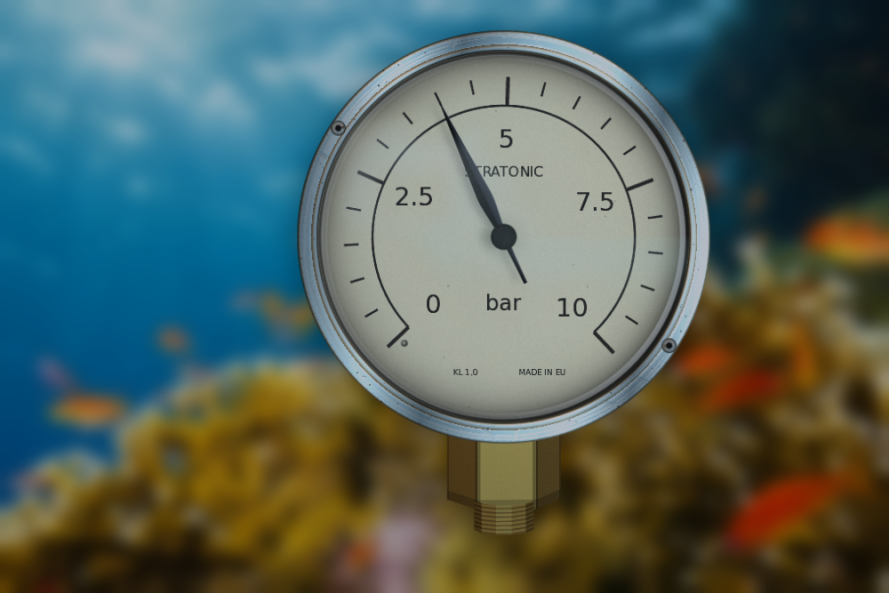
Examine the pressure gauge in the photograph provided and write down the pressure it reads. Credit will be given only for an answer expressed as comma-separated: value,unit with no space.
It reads 4,bar
